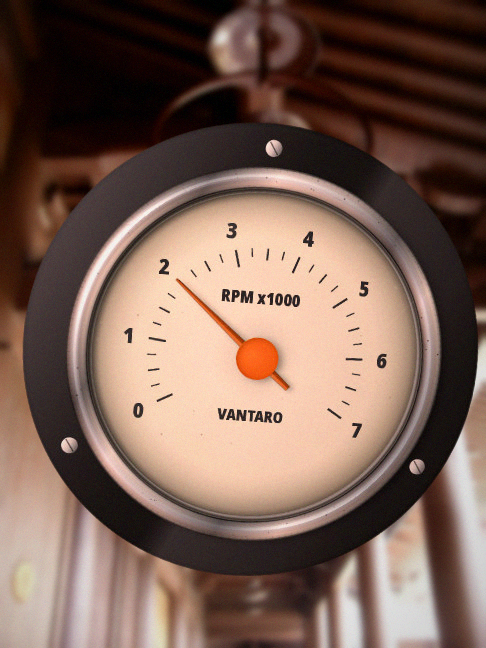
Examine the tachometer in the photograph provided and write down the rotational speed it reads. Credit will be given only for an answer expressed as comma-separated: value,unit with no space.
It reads 2000,rpm
